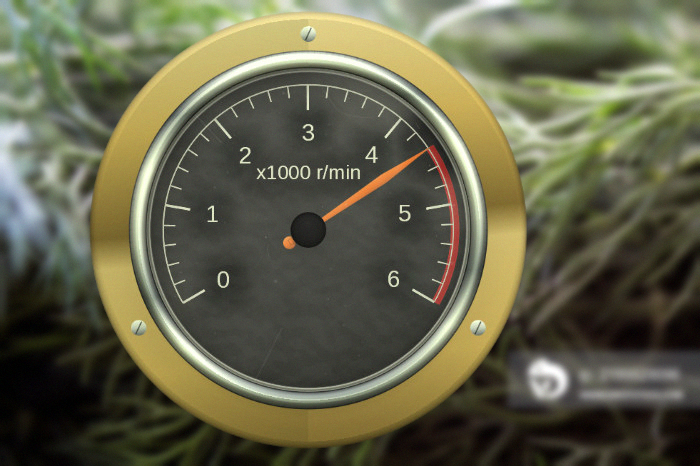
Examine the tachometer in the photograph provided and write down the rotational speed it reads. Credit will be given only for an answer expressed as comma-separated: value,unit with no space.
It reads 4400,rpm
